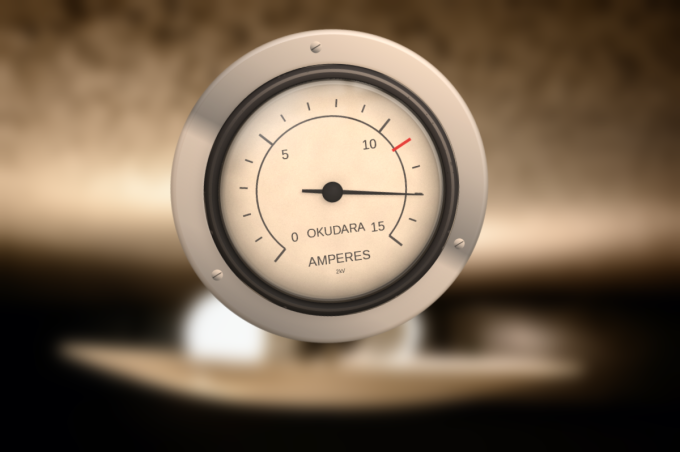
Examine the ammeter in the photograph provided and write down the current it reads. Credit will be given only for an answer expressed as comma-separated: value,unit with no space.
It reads 13,A
